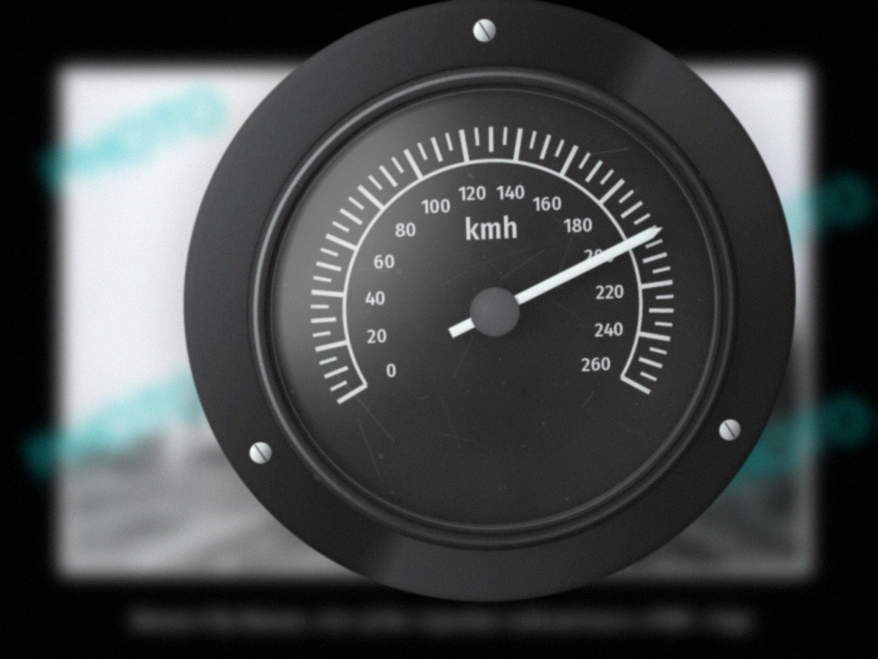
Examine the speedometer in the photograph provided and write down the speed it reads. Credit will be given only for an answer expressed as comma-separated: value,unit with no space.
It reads 200,km/h
